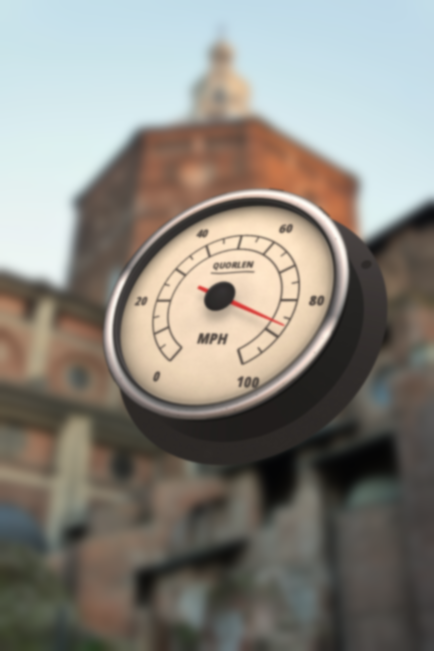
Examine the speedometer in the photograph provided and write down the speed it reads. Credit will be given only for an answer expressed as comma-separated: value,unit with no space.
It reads 87.5,mph
